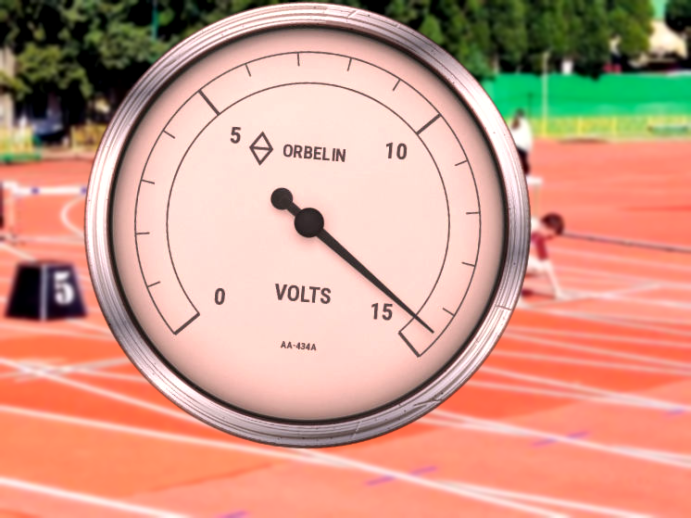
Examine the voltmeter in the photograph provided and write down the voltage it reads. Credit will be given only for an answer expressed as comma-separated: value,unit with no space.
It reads 14.5,V
